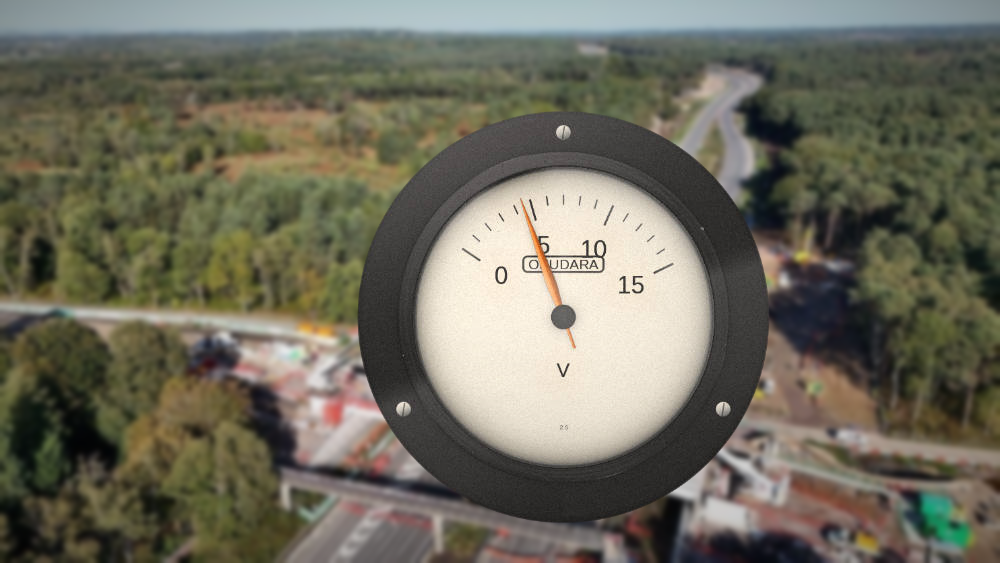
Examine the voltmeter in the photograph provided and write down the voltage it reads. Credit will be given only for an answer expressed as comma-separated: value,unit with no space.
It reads 4.5,V
